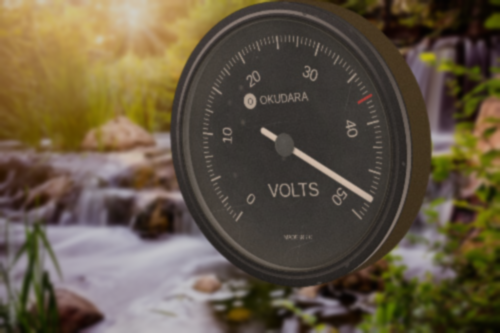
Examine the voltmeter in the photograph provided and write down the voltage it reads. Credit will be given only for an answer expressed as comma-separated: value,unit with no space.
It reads 47.5,V
